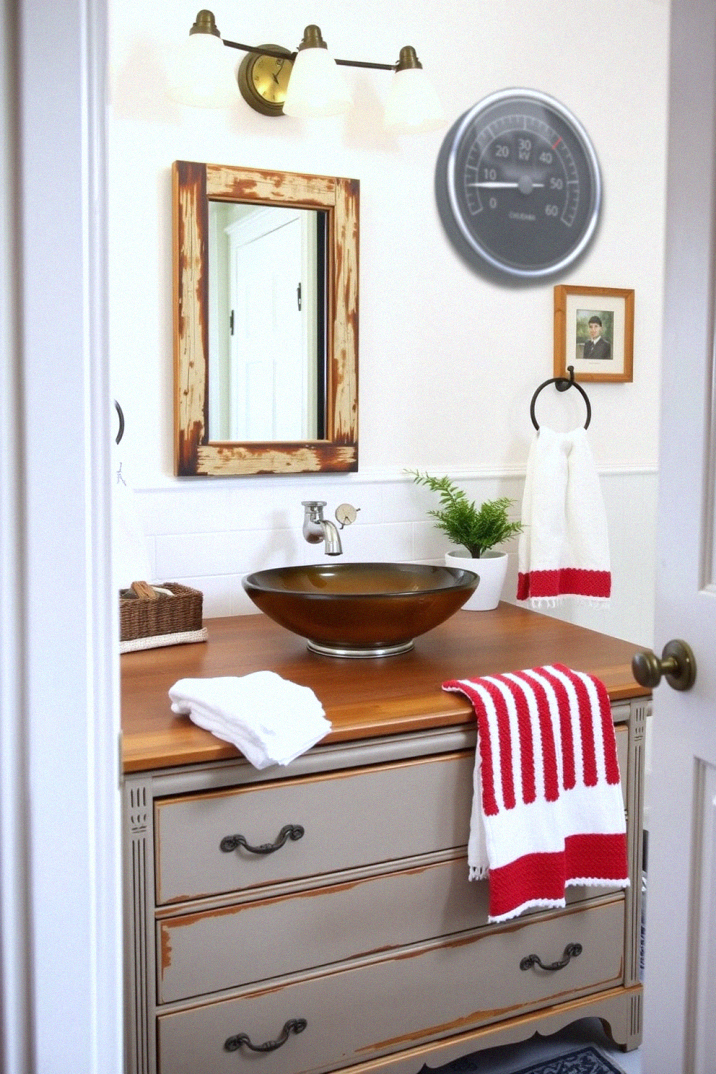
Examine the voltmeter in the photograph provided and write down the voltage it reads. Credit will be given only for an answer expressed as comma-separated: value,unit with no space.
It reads 6,kV
